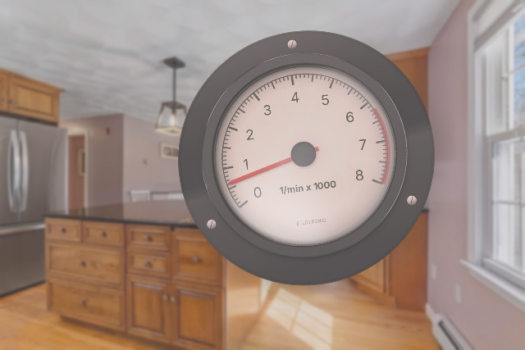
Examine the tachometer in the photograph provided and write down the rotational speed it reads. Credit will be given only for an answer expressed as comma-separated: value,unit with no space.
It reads 600,rpm
